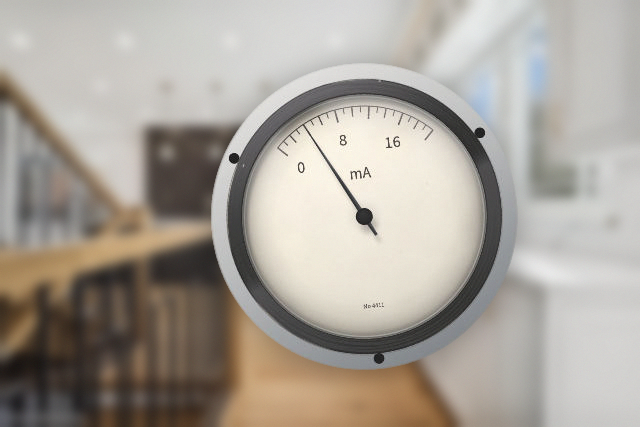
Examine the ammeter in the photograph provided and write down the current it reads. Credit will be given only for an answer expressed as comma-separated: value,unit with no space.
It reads 4,mA
